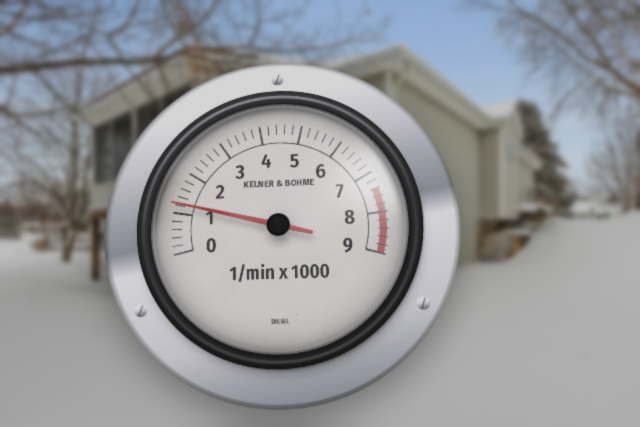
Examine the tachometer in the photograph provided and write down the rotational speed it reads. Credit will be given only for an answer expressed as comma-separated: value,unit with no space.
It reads 1200,rpm
